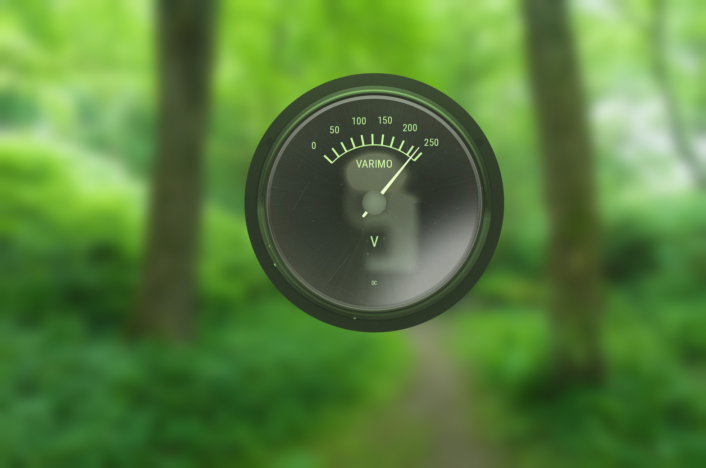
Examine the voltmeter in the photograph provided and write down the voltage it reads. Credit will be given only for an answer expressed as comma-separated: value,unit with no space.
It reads 237.5,V
